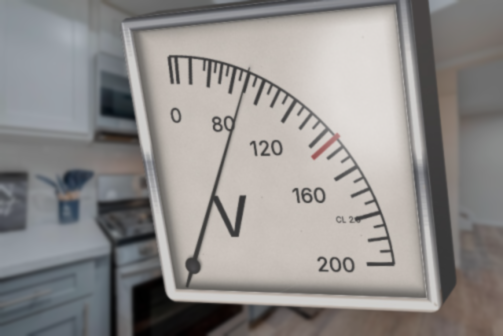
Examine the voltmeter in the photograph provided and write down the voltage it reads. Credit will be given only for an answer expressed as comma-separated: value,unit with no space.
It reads 90,V
